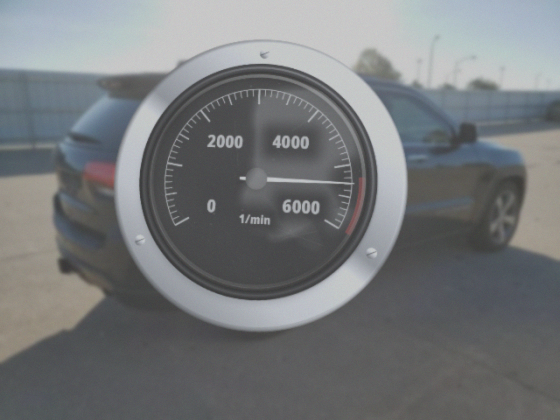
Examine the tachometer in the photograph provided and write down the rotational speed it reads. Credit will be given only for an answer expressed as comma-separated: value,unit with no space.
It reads 5300,rpm
